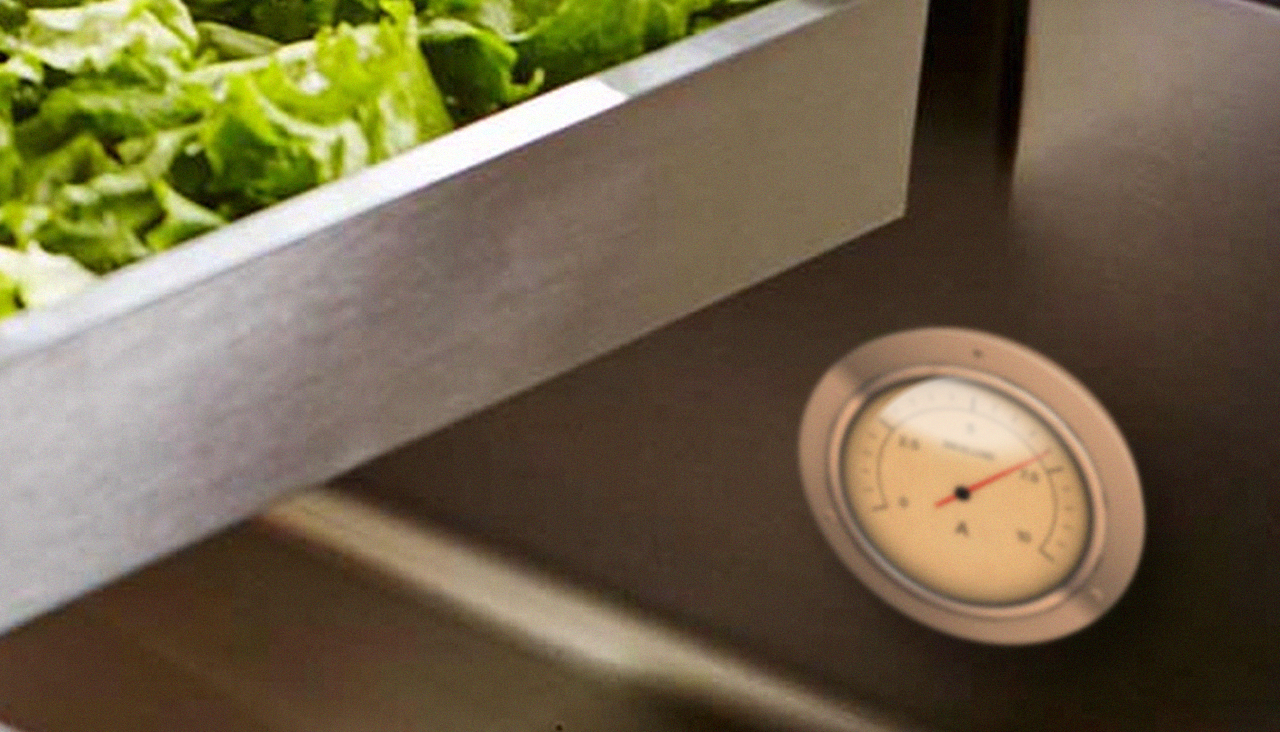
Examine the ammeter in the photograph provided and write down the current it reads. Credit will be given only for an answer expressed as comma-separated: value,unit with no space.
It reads 7,A
